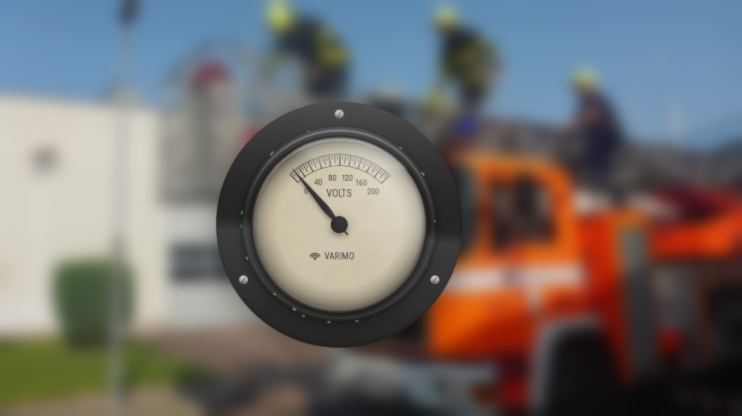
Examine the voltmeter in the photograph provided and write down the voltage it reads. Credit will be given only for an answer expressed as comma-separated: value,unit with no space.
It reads 10,V
